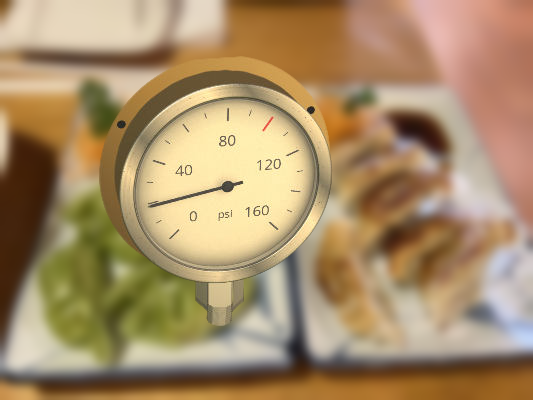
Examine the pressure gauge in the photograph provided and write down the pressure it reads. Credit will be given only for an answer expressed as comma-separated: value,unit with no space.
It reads 20,psi
